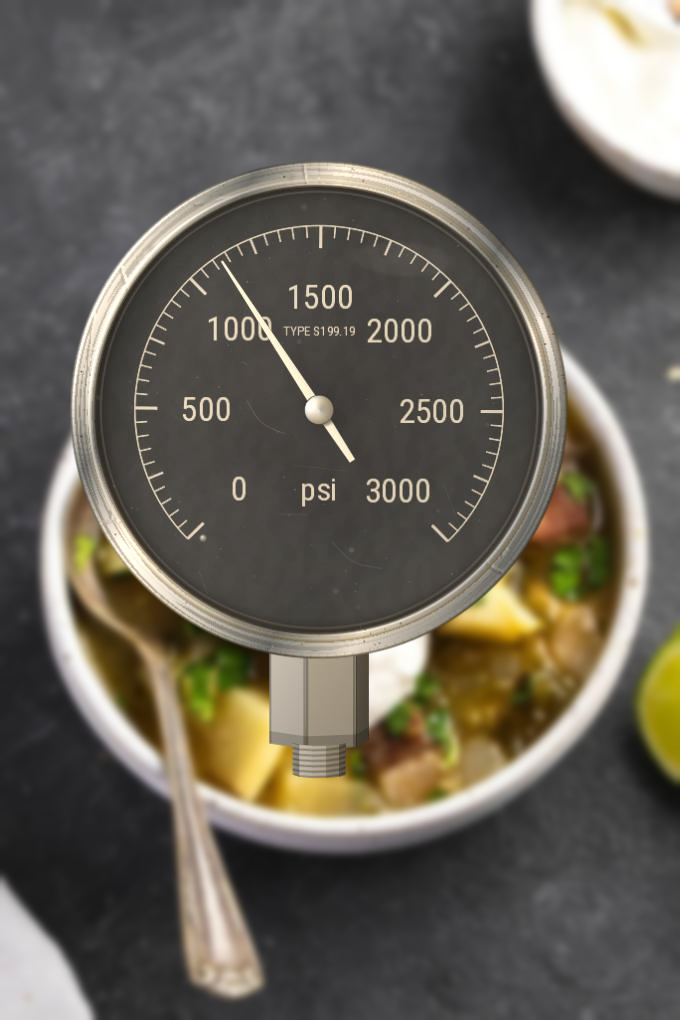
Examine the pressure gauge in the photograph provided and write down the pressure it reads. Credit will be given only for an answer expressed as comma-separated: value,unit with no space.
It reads 1125,psi
